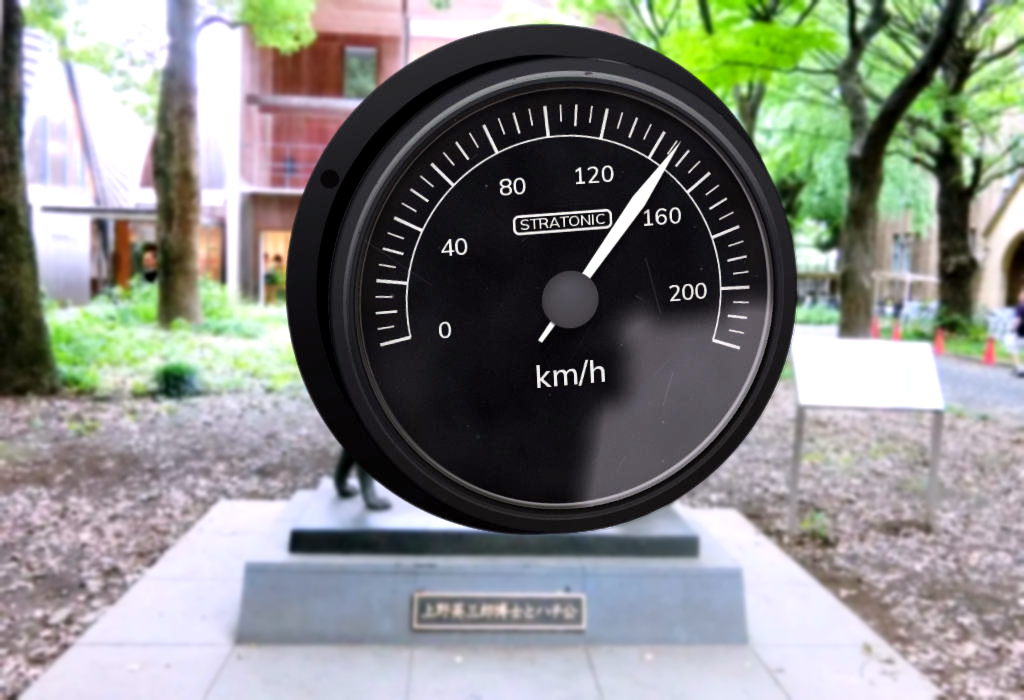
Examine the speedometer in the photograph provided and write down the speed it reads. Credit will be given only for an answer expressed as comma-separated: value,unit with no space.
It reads 145,km/h
